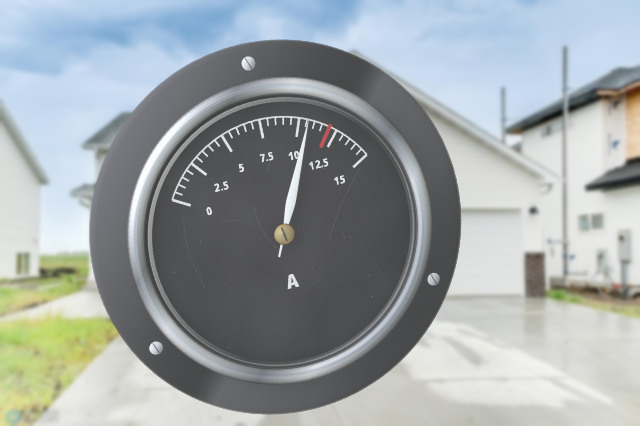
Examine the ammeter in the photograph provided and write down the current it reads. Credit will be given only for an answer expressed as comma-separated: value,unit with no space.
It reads 10.5,A
